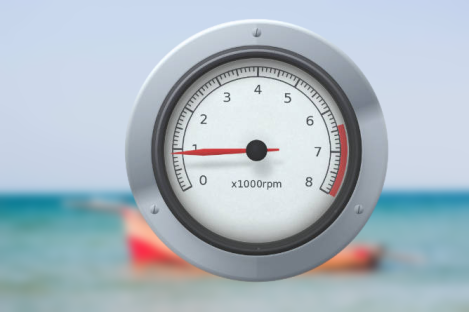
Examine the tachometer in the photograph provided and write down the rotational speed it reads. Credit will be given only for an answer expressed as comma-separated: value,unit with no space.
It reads 900,rpm
